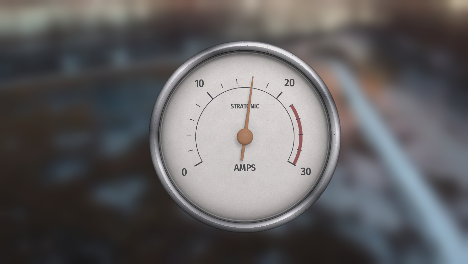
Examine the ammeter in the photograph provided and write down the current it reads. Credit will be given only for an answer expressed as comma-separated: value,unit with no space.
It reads 16,A
